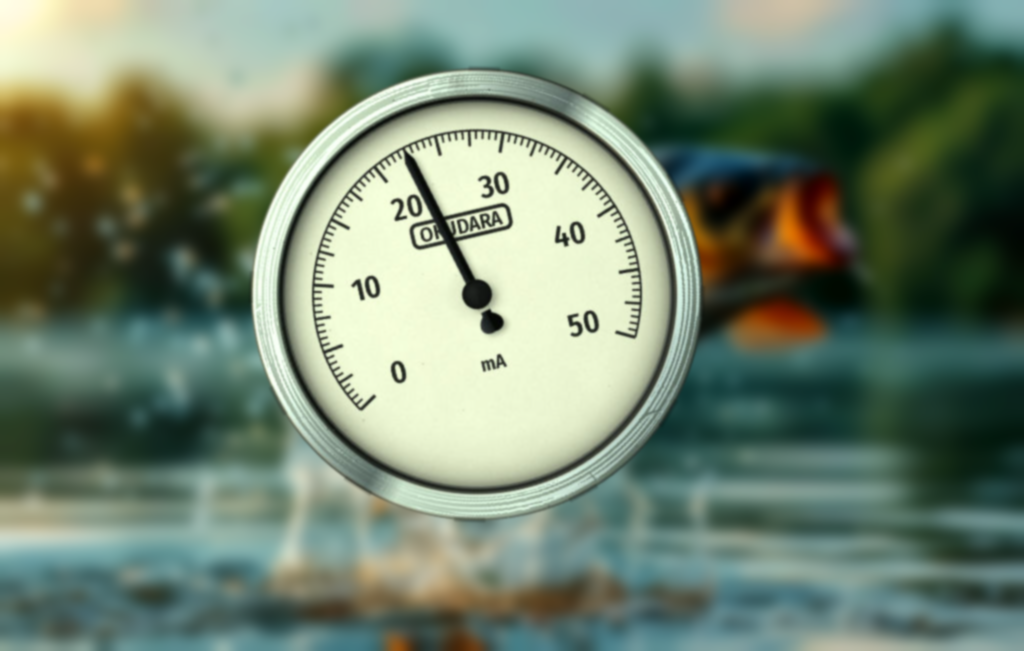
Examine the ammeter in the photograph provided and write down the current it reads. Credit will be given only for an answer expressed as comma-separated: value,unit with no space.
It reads 22.5,mA
